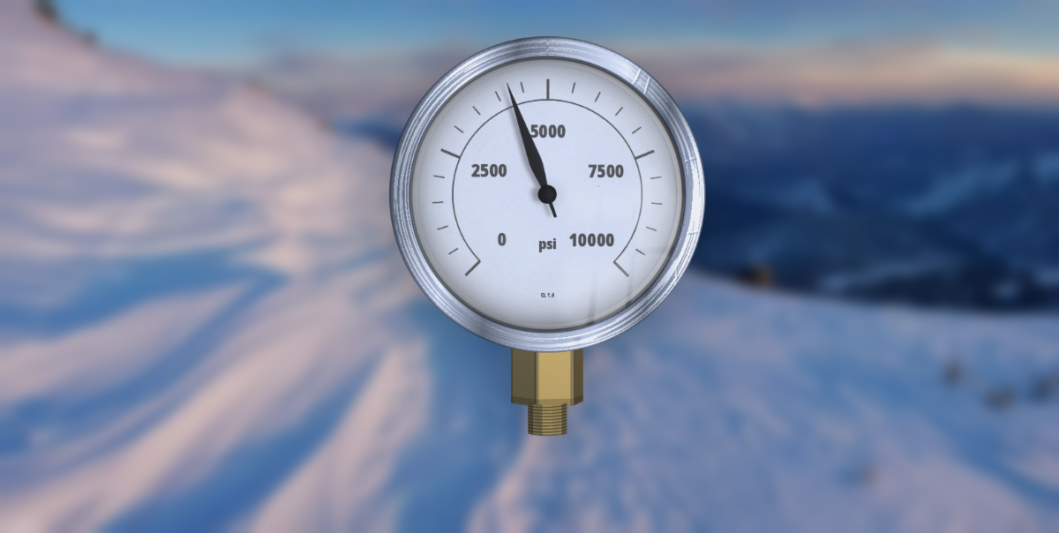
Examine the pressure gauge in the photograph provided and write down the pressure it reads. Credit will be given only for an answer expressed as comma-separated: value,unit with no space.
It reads 4250,psi
